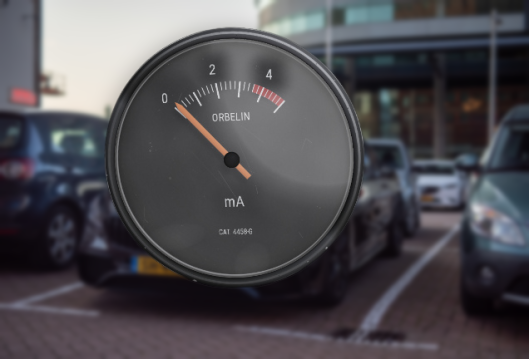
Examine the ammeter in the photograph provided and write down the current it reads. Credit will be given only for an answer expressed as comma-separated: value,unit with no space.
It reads 0.2,mA
